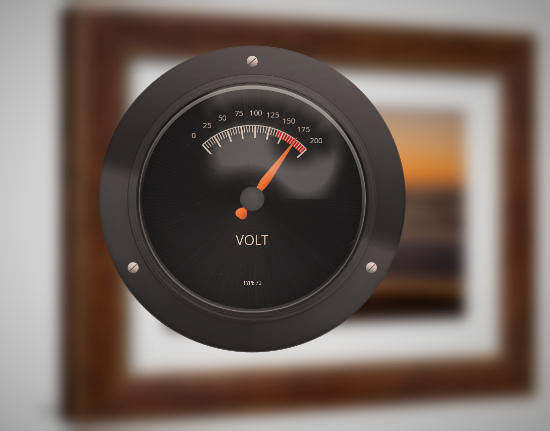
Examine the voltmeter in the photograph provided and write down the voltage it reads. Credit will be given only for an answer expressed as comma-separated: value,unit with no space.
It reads 175,V
